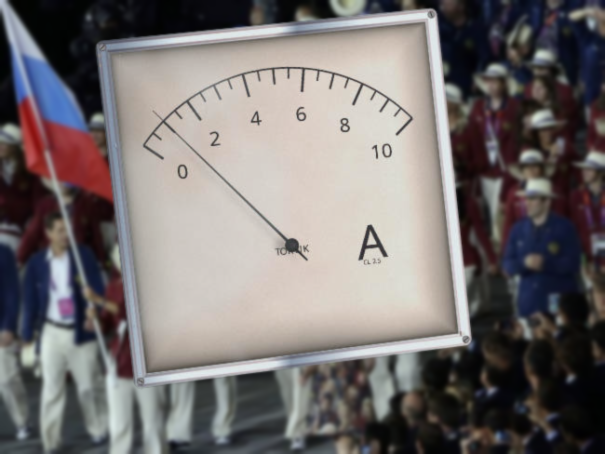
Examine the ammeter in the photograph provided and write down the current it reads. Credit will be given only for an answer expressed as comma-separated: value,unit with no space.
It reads 1,A
